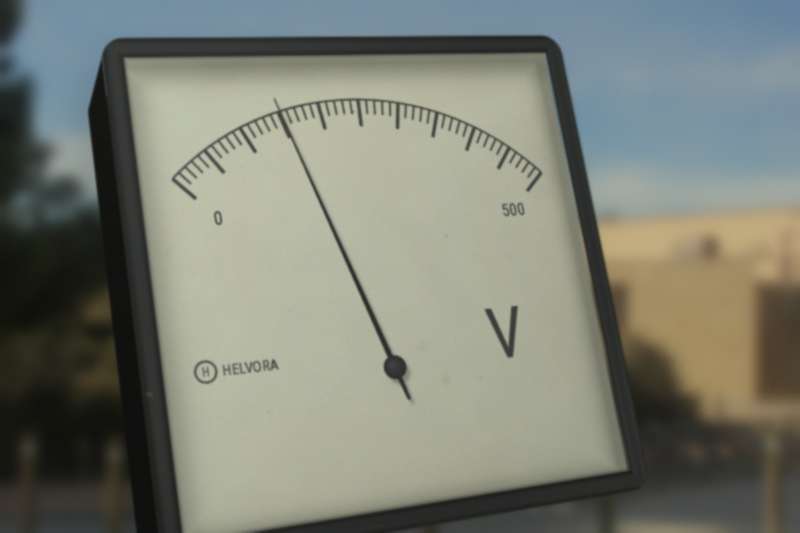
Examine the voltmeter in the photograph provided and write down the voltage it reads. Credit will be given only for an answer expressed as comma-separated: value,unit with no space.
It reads 150,V
